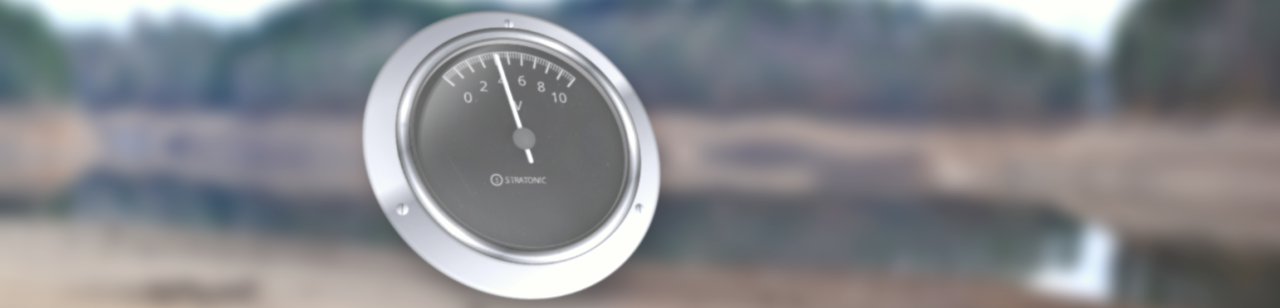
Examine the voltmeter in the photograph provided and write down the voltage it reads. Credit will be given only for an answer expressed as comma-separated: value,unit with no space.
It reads 4,V
